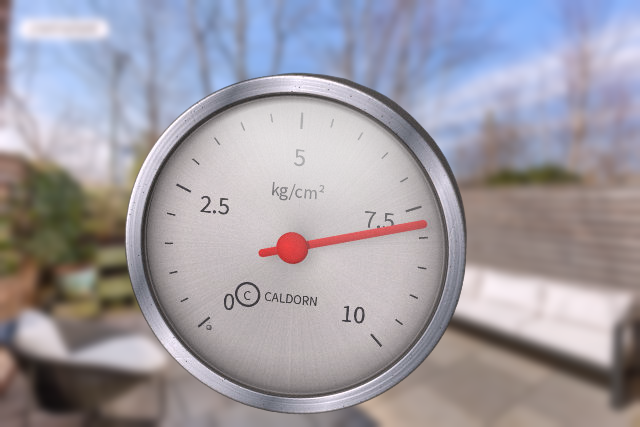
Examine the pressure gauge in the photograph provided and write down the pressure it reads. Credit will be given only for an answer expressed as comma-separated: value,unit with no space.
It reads 7.75,kg/cm²
